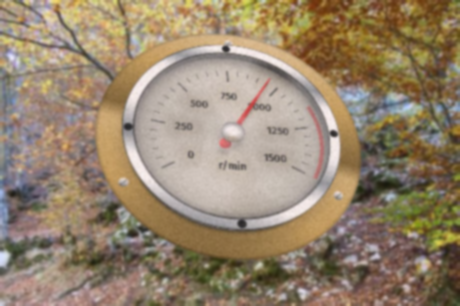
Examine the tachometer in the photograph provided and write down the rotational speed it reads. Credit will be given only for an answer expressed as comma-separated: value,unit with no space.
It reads 950,rpm
